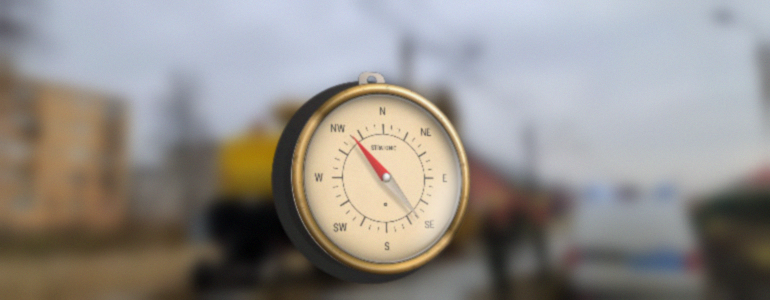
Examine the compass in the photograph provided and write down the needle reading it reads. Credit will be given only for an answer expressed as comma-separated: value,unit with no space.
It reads 320,°
